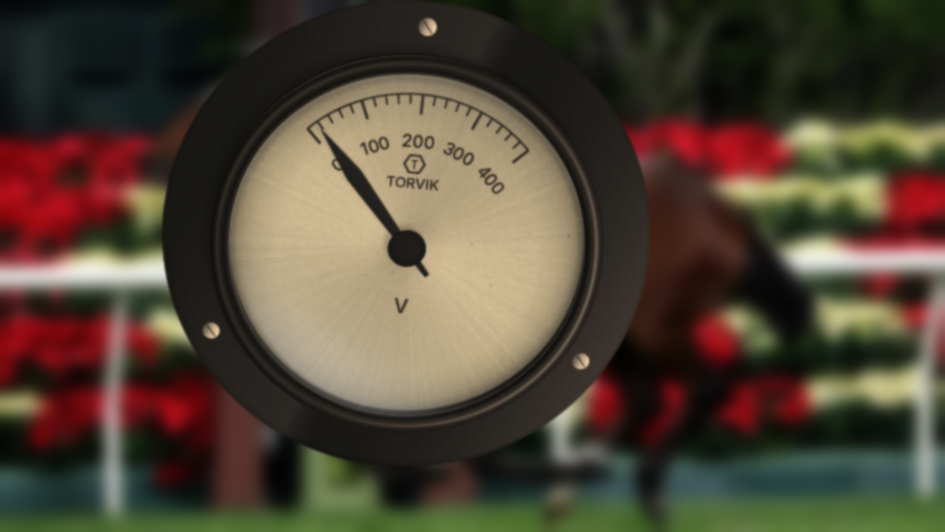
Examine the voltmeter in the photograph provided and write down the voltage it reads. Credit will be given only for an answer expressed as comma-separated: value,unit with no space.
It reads 20,V
